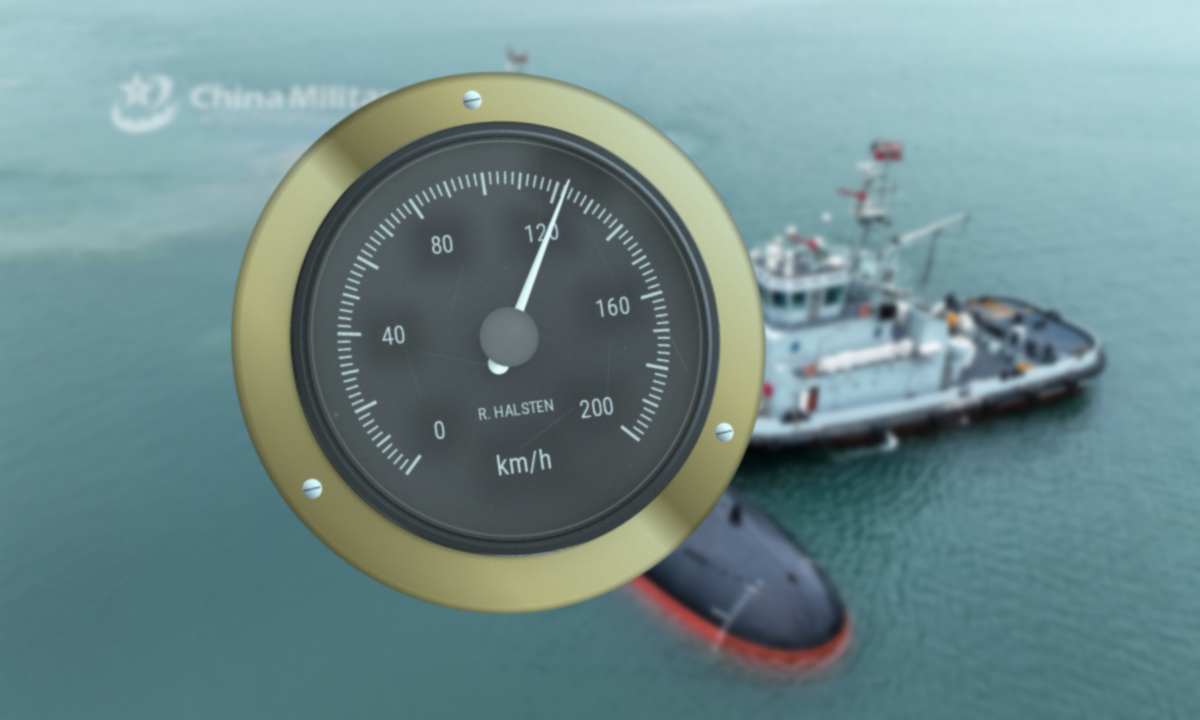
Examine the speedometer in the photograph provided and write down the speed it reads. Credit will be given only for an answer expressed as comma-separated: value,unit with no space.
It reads 122,km/h
